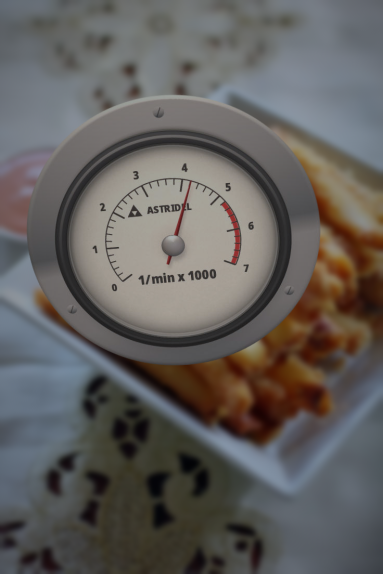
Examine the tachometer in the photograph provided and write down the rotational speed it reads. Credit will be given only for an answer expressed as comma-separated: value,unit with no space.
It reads 4200,rpm
